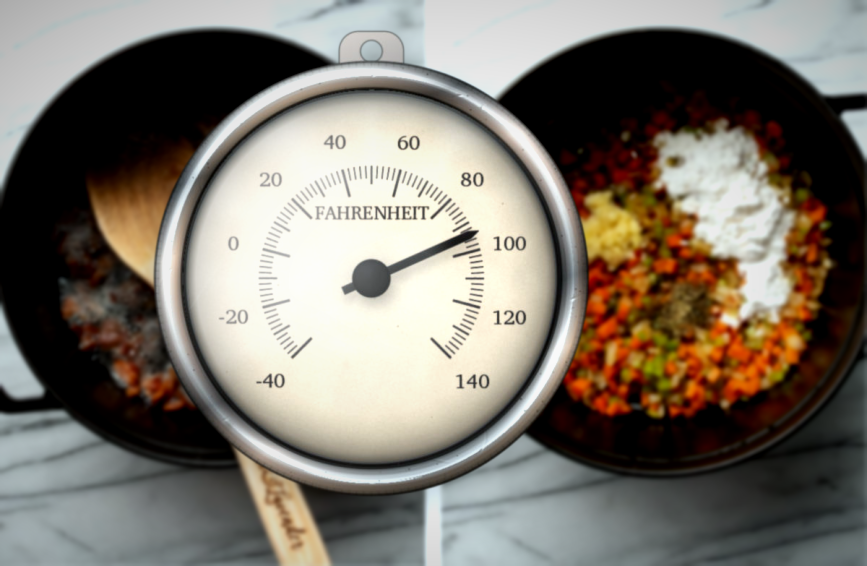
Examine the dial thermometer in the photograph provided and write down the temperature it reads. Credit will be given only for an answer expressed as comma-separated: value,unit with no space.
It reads 94,°F
